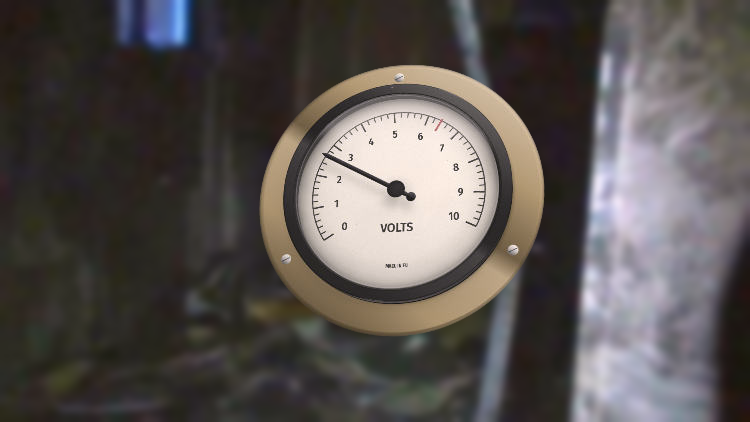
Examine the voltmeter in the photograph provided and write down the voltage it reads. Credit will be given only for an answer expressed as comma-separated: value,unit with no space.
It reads 2.6,V
